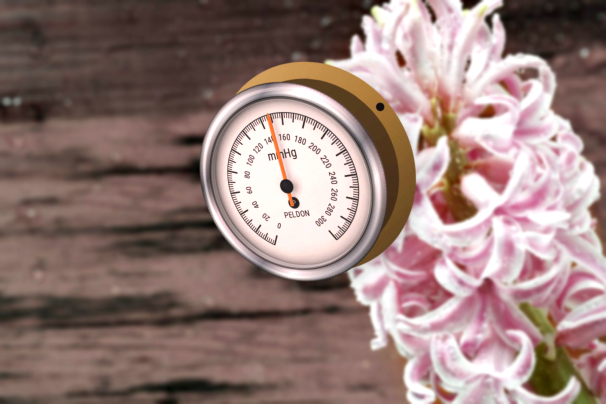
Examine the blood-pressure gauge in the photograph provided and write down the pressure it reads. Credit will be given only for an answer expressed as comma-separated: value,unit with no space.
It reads 150,mmHg
